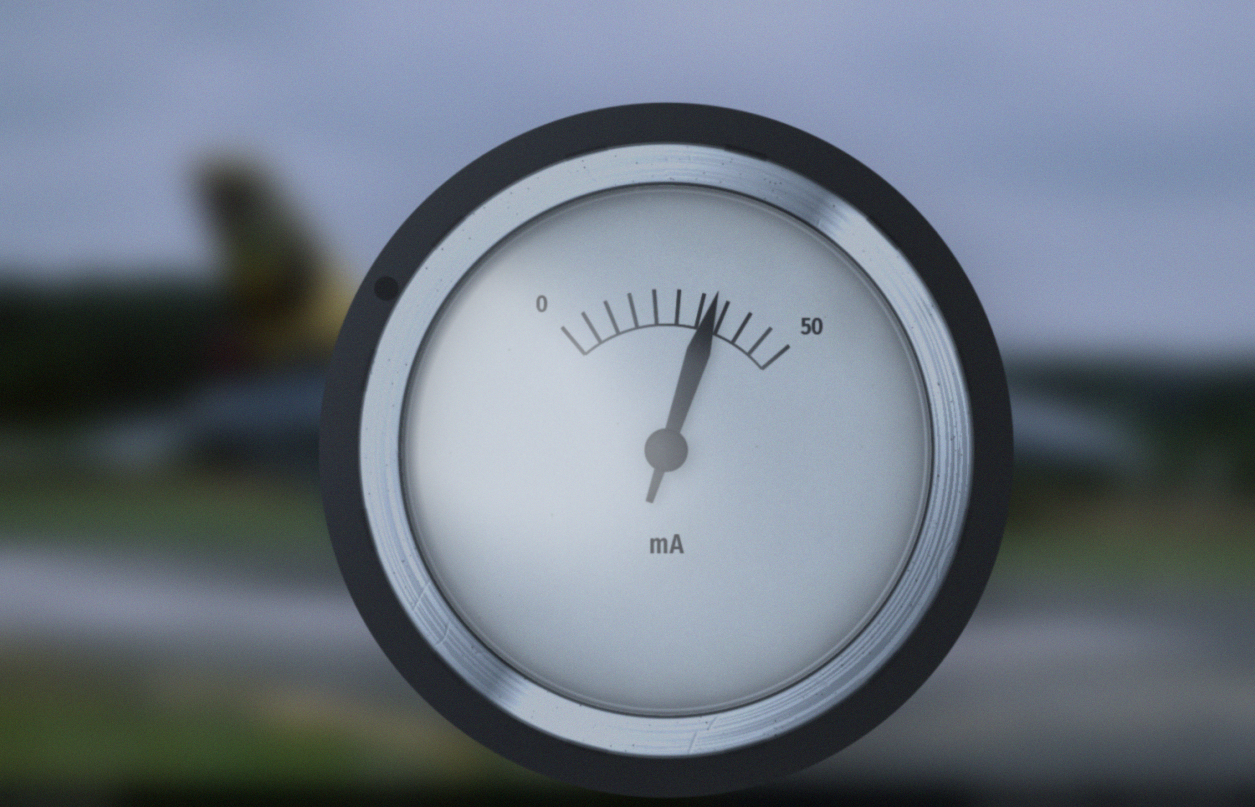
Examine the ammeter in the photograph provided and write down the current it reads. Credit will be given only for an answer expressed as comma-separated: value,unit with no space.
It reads 32.5,mA
